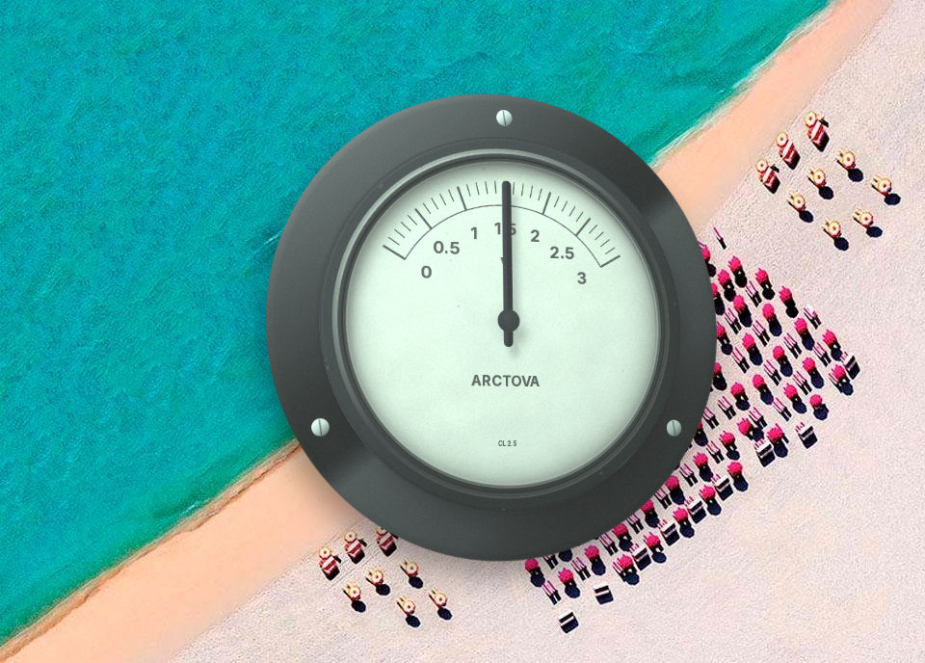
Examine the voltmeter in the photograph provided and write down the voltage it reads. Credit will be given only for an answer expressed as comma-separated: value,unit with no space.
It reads 1.5,V
